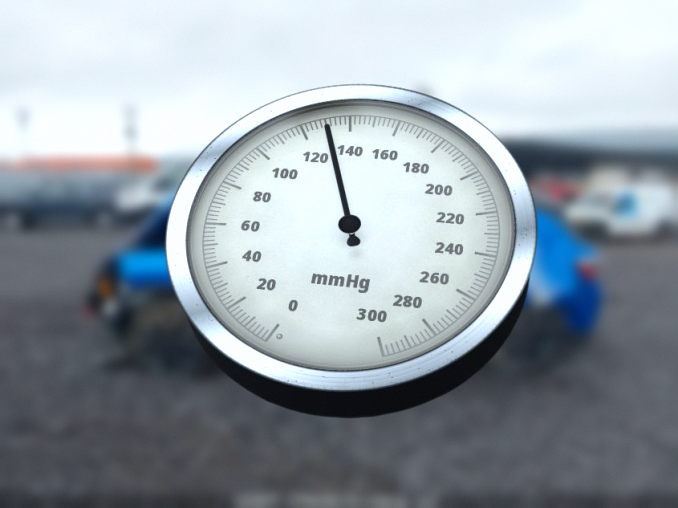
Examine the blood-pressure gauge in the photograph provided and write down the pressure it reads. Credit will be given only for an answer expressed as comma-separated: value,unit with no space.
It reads 130,mmHg
